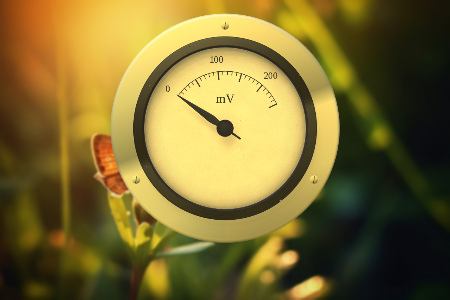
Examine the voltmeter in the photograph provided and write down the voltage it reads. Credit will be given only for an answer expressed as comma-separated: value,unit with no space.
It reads 0,mV
